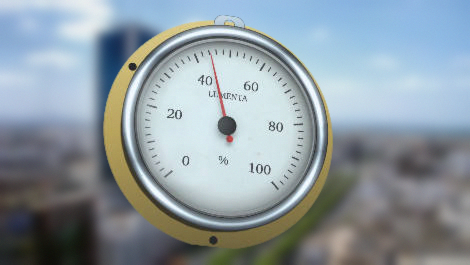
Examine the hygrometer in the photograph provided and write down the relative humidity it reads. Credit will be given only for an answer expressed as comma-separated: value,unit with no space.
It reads 44,%
